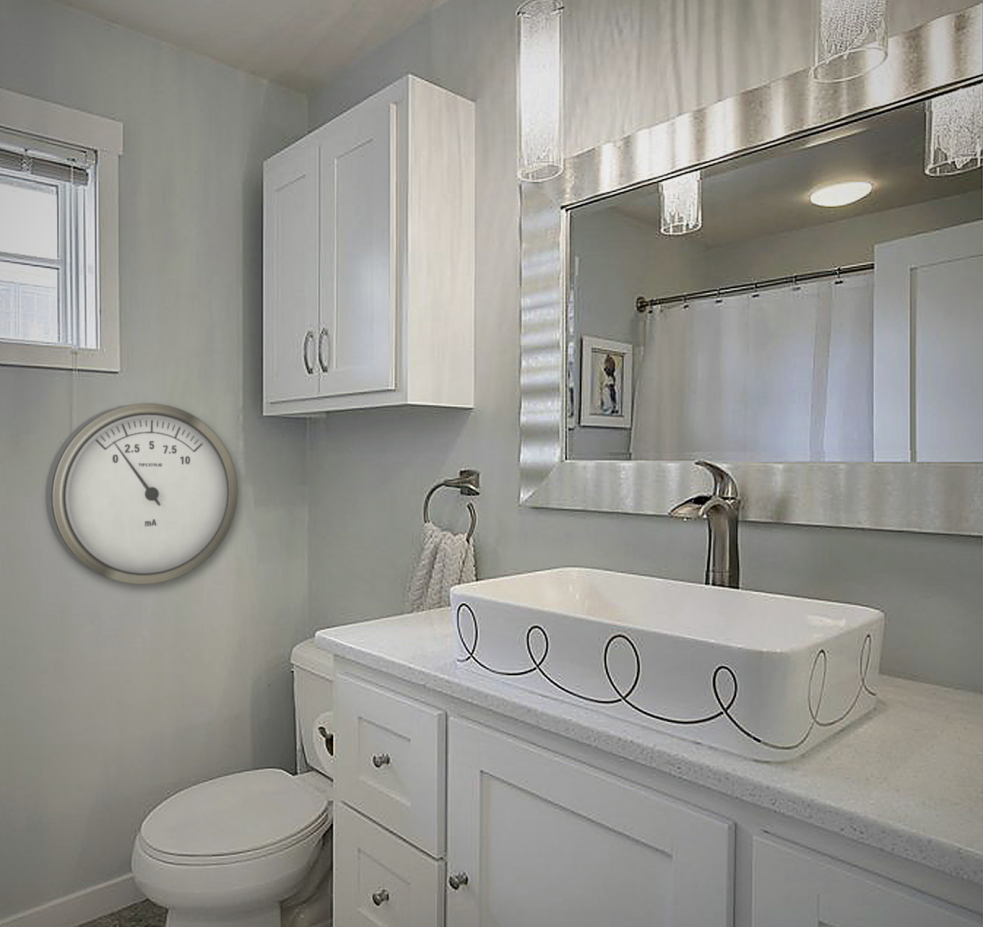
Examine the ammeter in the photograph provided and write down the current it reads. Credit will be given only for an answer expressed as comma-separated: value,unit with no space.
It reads 1,mA
